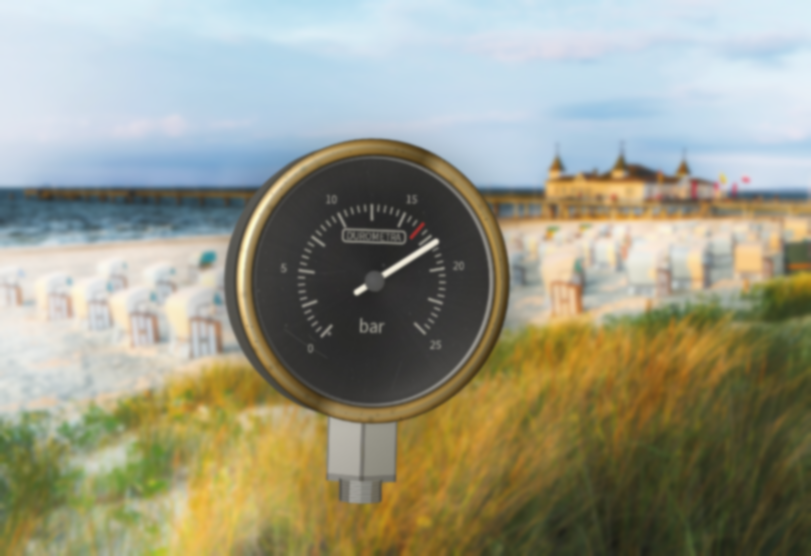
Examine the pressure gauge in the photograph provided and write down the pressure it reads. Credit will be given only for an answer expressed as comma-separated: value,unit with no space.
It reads 18,bar
